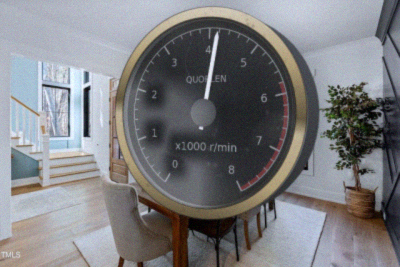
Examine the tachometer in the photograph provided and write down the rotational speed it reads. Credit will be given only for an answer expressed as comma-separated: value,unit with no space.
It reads 4200,rpm
